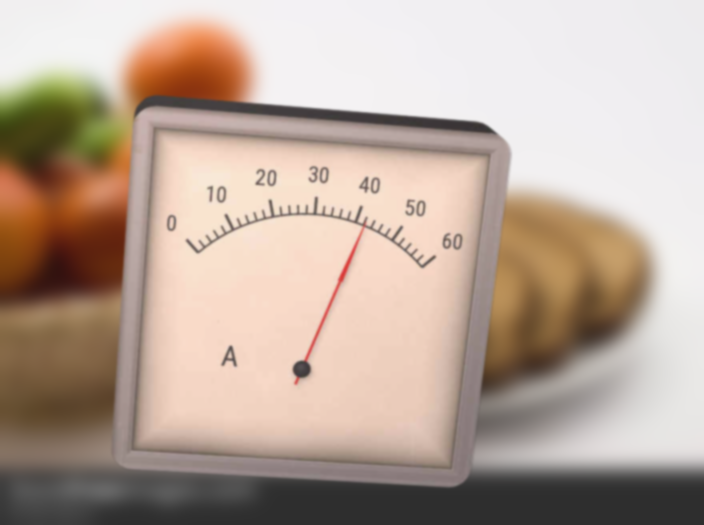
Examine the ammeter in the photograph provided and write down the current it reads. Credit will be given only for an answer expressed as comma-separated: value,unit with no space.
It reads 42,A
